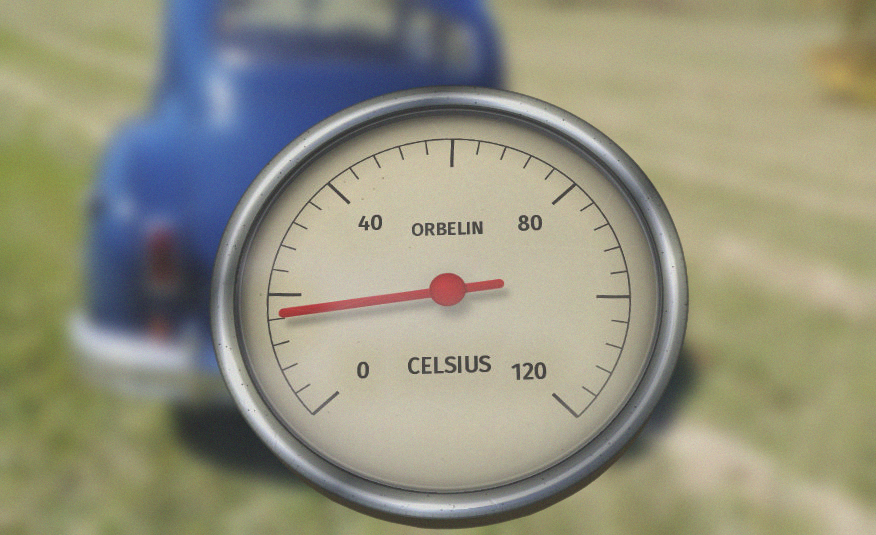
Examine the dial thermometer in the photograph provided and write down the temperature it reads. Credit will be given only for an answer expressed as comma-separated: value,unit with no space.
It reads 16,°C
